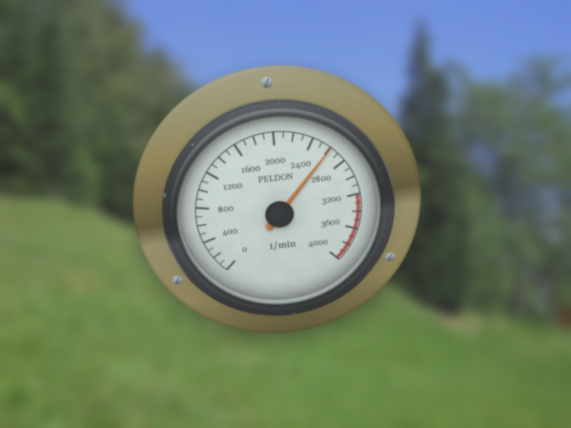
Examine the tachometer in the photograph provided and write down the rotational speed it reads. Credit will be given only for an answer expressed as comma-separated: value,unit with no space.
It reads 2600,rpm
